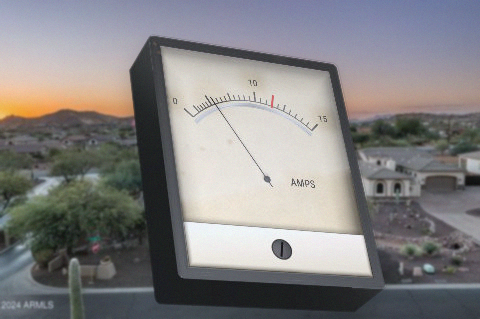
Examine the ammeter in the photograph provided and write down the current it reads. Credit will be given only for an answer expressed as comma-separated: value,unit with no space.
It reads 5,A
